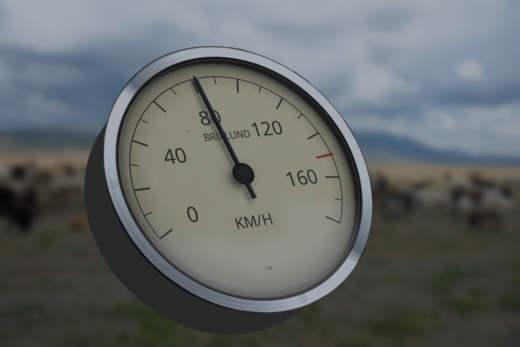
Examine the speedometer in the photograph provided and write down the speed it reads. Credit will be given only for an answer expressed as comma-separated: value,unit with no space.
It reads 80,km/h
